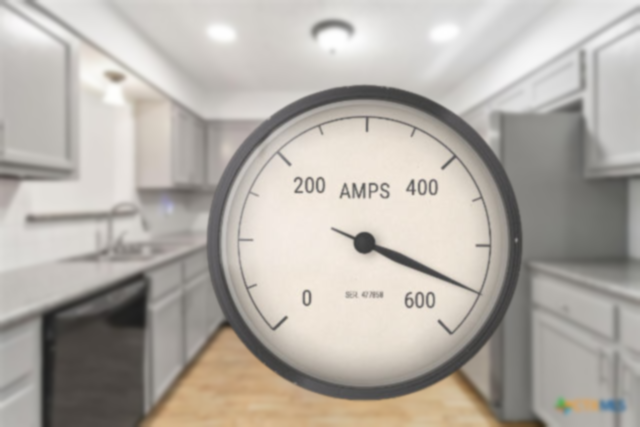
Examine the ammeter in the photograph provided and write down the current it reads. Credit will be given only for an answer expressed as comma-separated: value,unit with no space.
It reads 550,A
